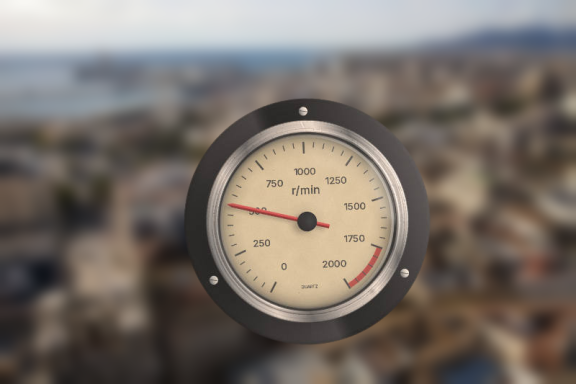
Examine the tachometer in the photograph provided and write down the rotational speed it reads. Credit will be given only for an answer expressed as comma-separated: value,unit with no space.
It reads 500,rpm
